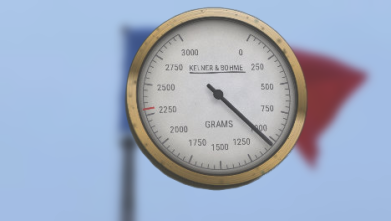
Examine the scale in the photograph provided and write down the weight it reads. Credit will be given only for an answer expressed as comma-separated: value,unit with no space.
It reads 1050,g
